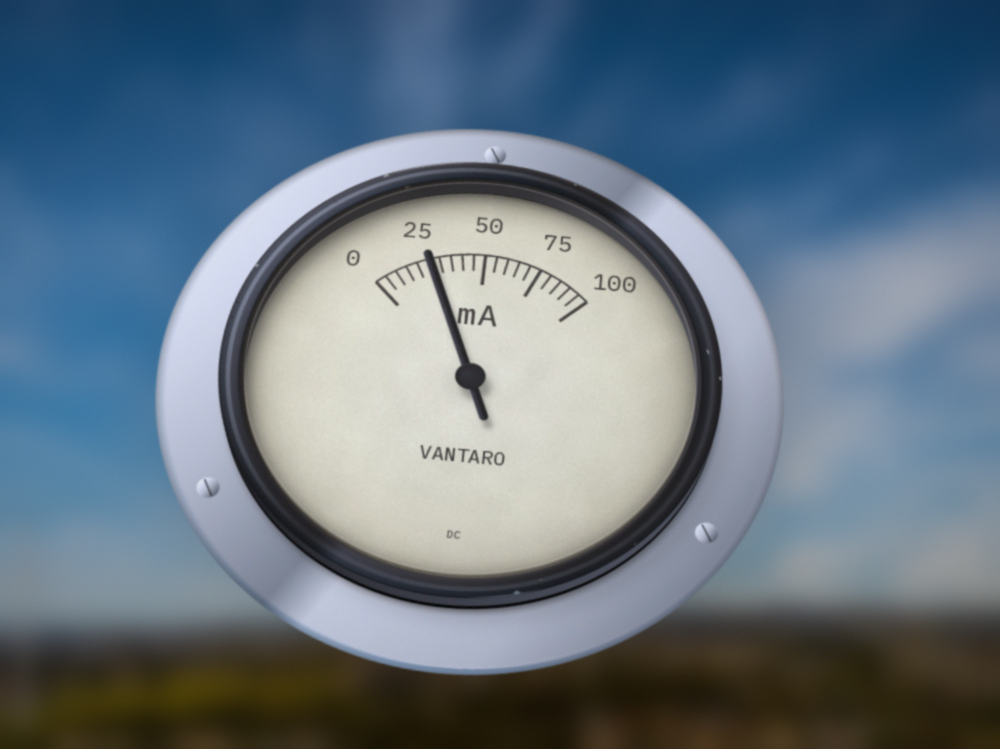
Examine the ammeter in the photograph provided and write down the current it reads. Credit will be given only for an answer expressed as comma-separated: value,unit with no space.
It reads 25,mA
